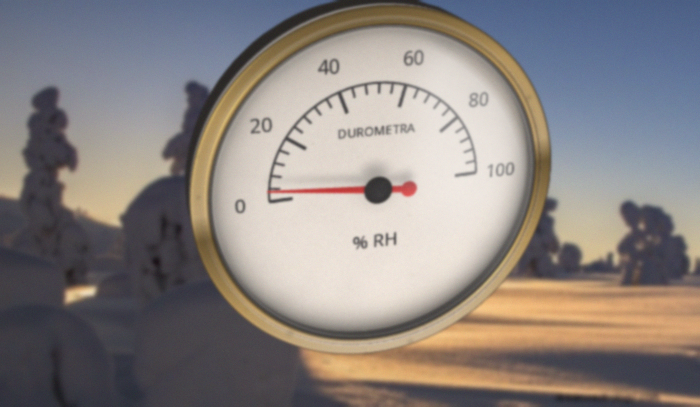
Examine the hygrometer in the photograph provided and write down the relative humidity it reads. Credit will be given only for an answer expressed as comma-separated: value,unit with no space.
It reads 4,%
